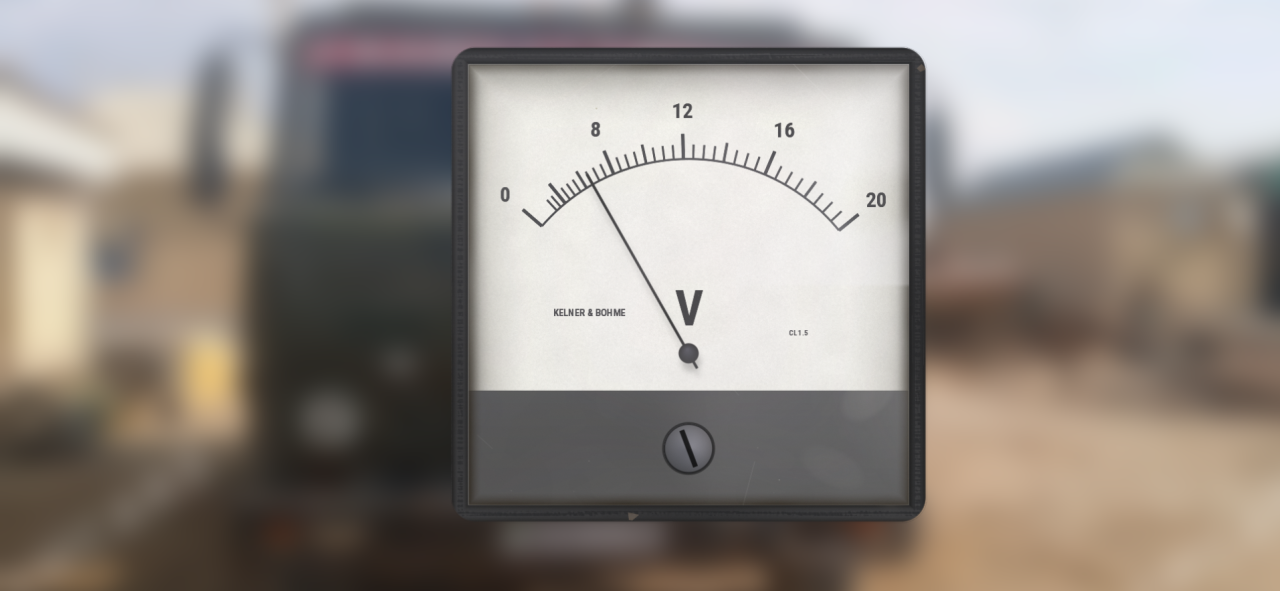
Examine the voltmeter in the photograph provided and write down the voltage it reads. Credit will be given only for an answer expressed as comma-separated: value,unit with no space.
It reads 6.5,V
